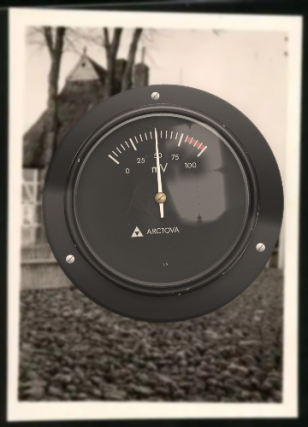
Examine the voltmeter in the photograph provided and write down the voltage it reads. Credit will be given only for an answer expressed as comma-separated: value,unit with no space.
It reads 50,mV
